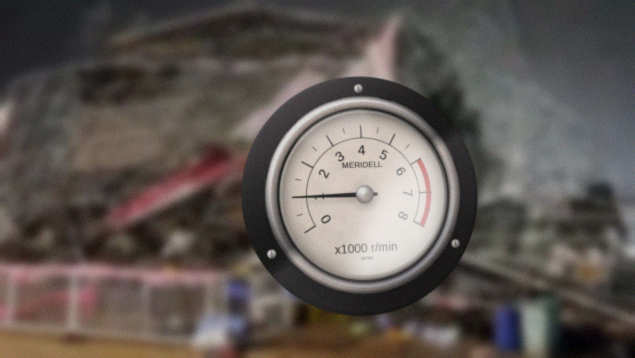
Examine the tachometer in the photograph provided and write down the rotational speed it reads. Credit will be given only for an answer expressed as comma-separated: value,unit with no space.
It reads 1000,rpm
